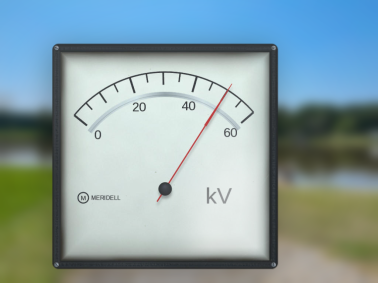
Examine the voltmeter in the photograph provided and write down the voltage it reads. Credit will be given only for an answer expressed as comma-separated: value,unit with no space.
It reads 50,kV
